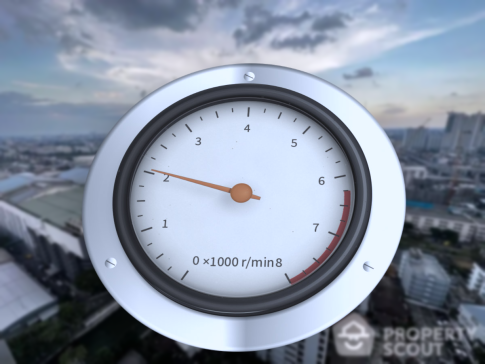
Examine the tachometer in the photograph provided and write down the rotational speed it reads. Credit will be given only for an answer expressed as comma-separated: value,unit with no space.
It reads 2000,rpm
